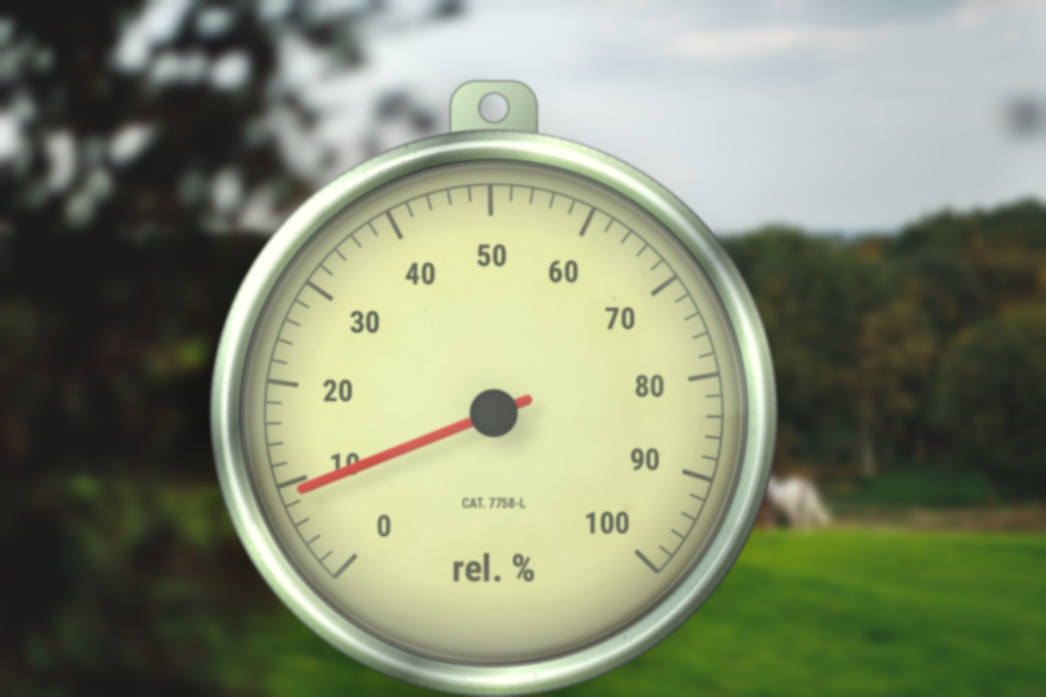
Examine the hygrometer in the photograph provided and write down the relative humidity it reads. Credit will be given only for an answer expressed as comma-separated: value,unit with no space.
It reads 9,%
